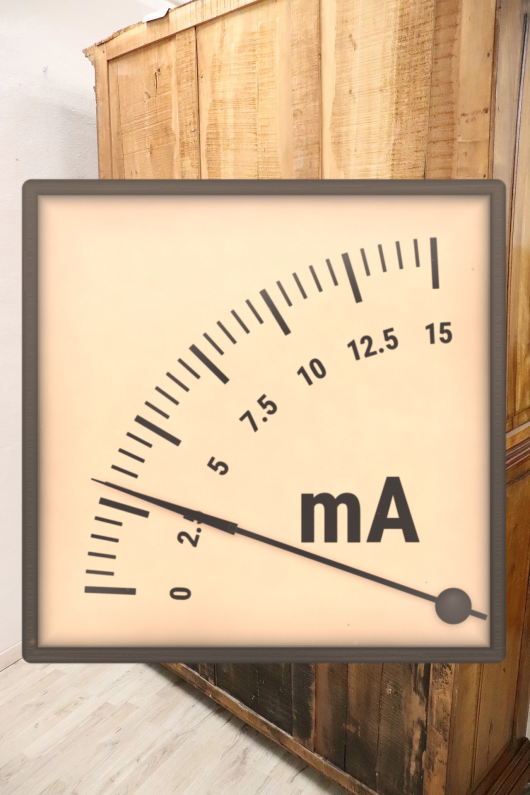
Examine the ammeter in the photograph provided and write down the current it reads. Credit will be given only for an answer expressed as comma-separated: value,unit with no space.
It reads 3,mA
